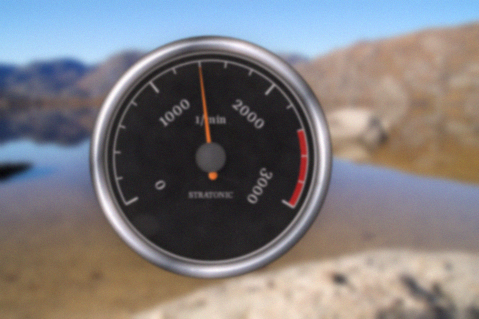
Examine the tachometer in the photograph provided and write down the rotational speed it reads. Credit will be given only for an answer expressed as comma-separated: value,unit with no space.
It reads 1400,rpm
